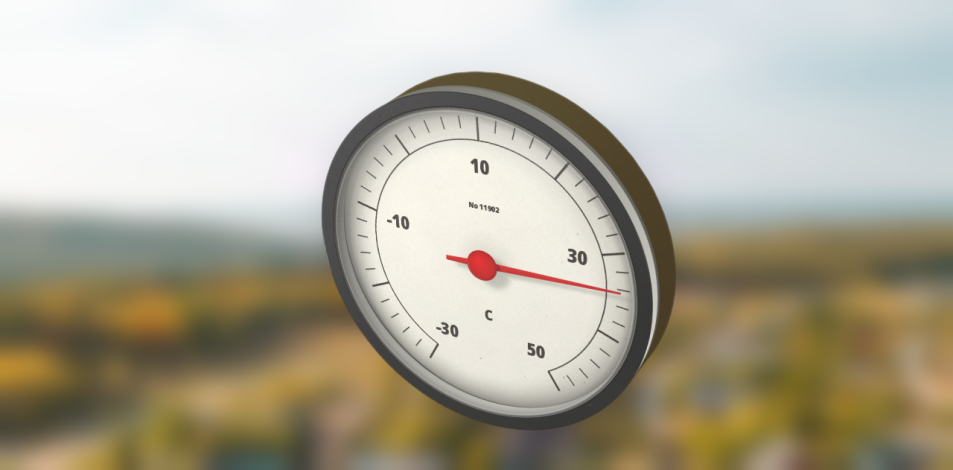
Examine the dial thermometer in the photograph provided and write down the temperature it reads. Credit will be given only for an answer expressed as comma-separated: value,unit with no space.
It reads 34,°C
